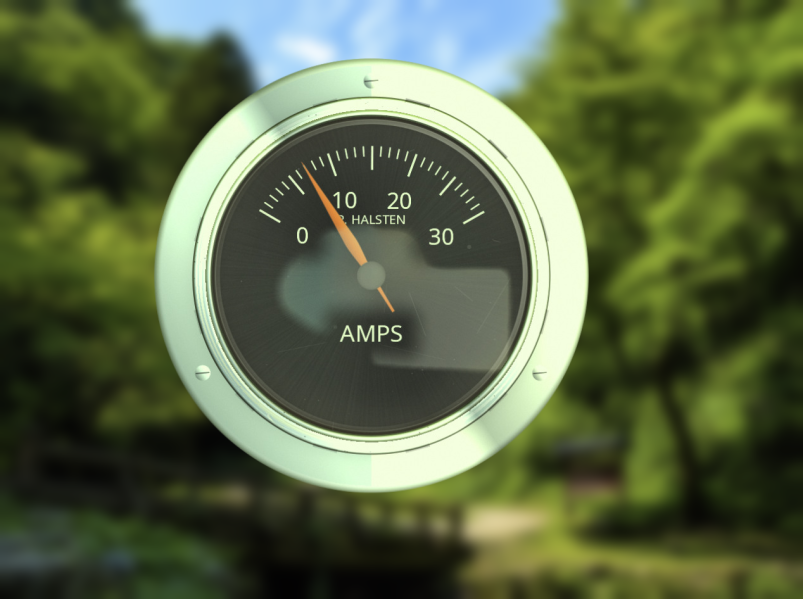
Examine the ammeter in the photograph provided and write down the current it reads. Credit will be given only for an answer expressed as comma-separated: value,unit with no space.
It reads 7,A
